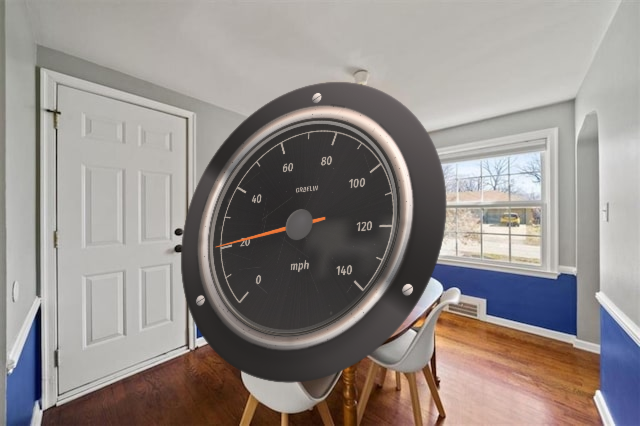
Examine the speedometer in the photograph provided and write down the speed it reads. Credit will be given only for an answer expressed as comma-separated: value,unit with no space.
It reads 20,mph
